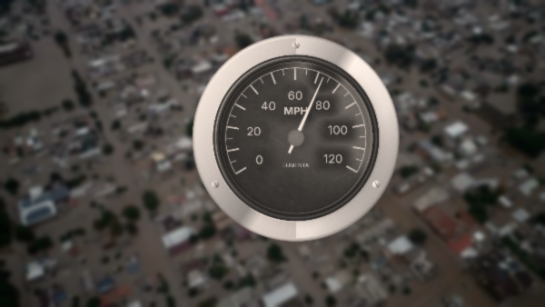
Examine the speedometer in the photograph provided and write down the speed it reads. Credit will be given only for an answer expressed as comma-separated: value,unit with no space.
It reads 72.5,mph
